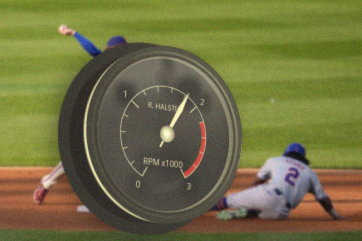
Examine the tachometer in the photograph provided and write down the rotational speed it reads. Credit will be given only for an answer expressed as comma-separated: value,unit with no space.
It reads 1800,rpm
